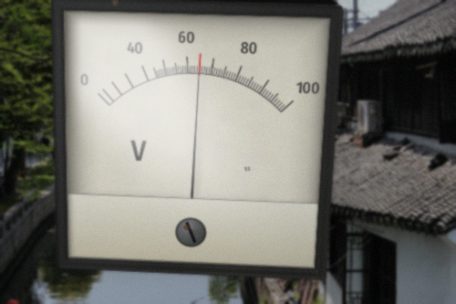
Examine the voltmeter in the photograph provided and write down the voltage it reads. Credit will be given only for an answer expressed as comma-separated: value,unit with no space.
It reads 65,V
